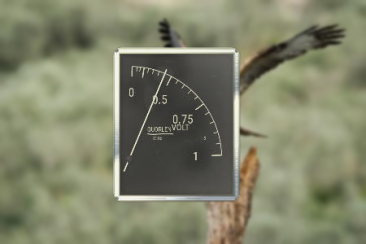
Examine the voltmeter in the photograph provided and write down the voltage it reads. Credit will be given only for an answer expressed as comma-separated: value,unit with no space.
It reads 0.45,V
